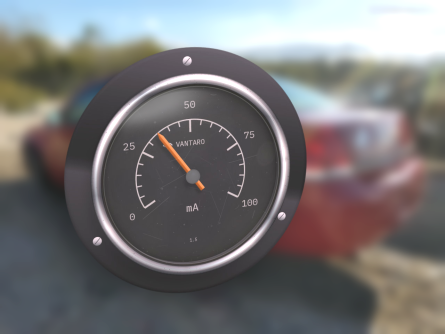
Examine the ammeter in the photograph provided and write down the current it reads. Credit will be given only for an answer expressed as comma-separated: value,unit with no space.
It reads 35,mA
